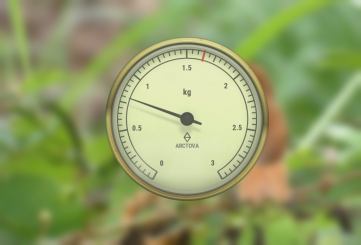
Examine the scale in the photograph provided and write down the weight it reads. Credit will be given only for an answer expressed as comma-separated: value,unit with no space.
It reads 0.8,kg
